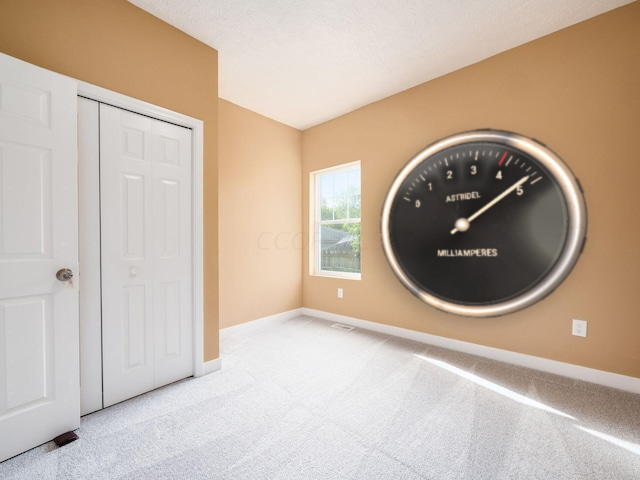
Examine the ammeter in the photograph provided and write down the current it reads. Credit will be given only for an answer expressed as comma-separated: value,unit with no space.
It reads 4.8,mA
